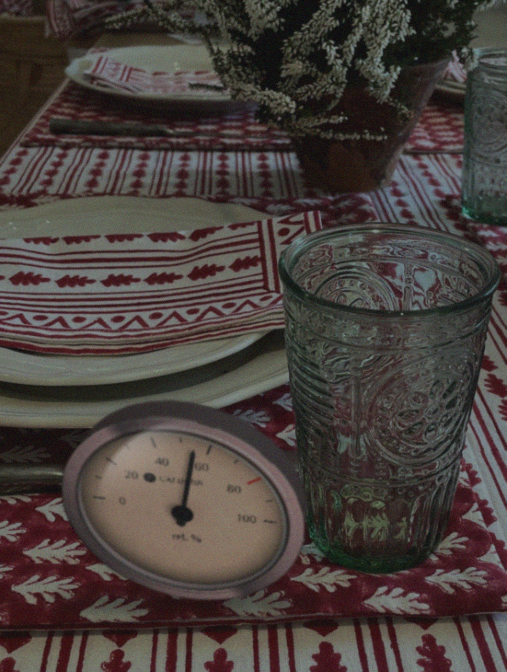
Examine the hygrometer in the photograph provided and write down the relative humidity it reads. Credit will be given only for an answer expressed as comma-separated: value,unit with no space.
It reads 55,%
